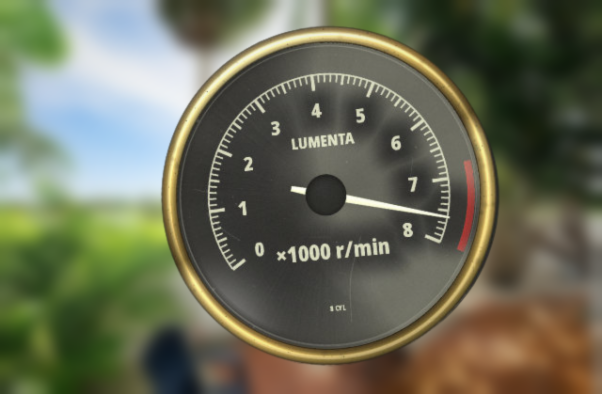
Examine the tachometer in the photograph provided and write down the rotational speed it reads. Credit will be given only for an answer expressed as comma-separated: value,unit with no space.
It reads 7600,rpm
